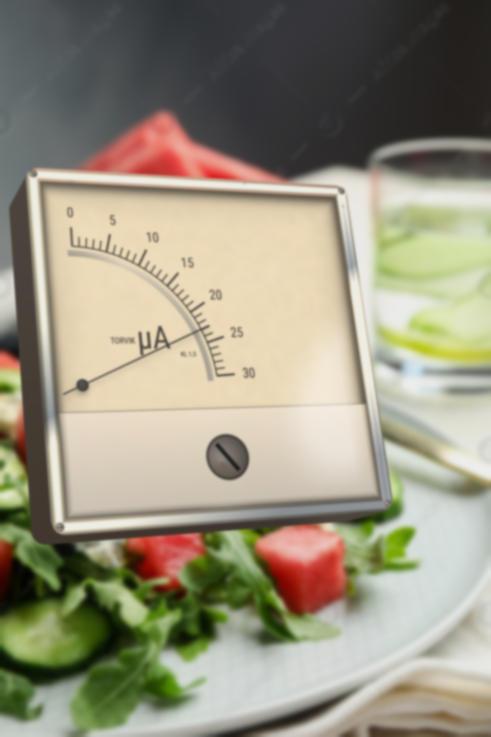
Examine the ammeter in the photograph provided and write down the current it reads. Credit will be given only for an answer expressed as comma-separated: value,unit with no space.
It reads 23,µA
